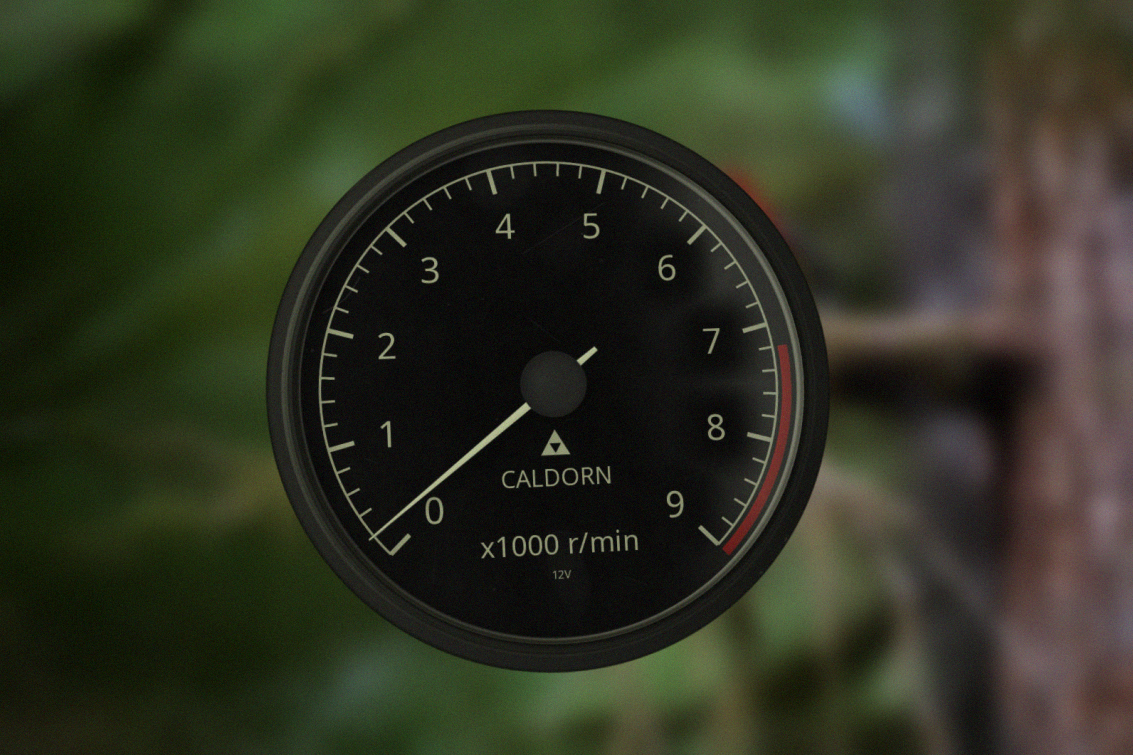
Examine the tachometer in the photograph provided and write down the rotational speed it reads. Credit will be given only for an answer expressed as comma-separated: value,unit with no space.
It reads 200,rpm
